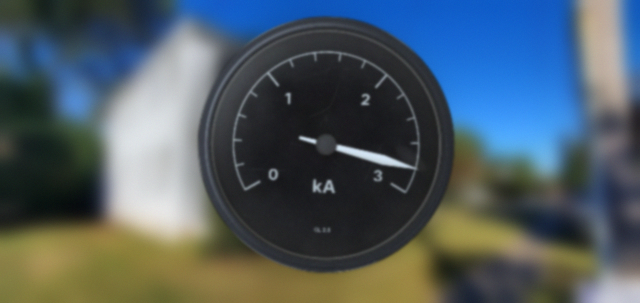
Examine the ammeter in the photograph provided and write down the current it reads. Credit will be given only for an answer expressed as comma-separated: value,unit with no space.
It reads 2.8,kA
